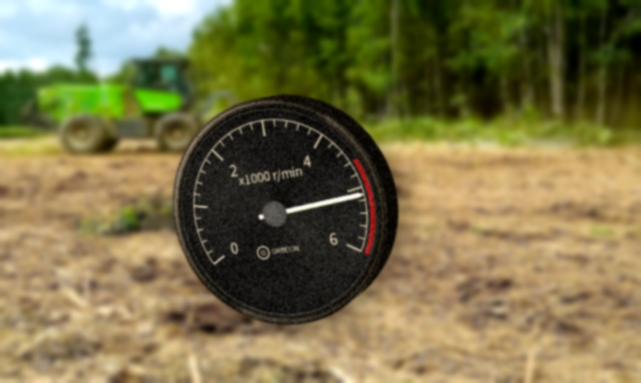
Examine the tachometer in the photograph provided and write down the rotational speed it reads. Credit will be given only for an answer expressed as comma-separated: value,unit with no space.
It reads 5100,rpm
